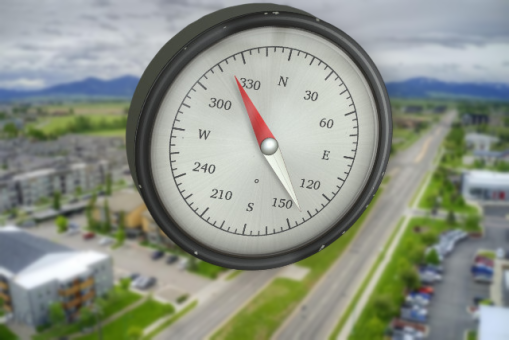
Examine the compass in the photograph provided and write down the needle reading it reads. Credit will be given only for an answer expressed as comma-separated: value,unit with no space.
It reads 320,°
